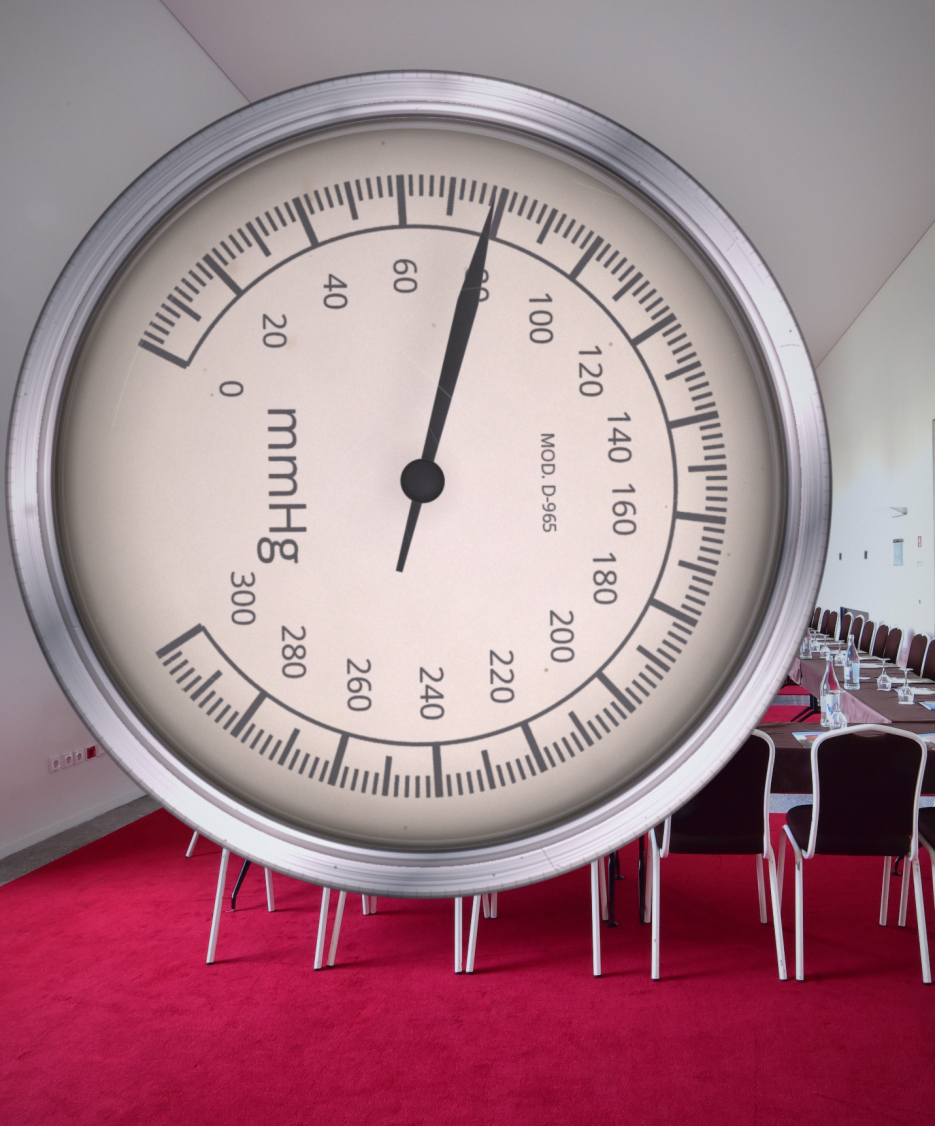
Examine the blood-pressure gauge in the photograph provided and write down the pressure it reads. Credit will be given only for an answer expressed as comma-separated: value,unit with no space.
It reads 78,mmHg
